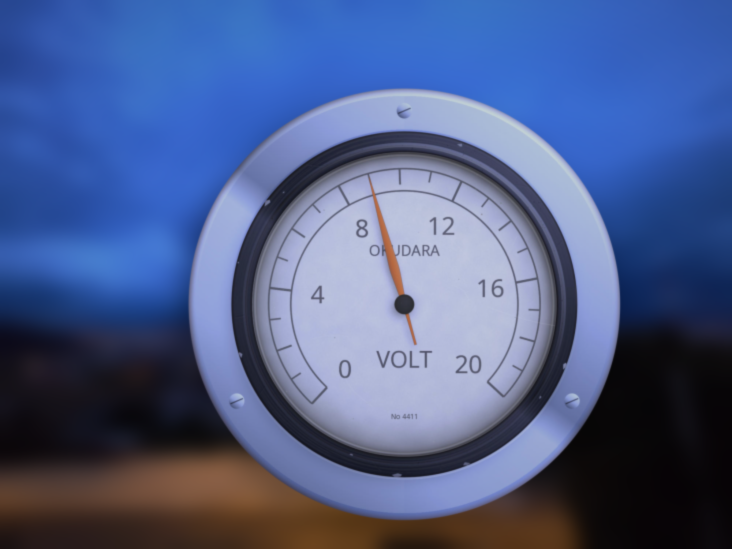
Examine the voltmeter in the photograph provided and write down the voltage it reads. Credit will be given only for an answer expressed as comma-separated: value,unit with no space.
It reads 9,V
